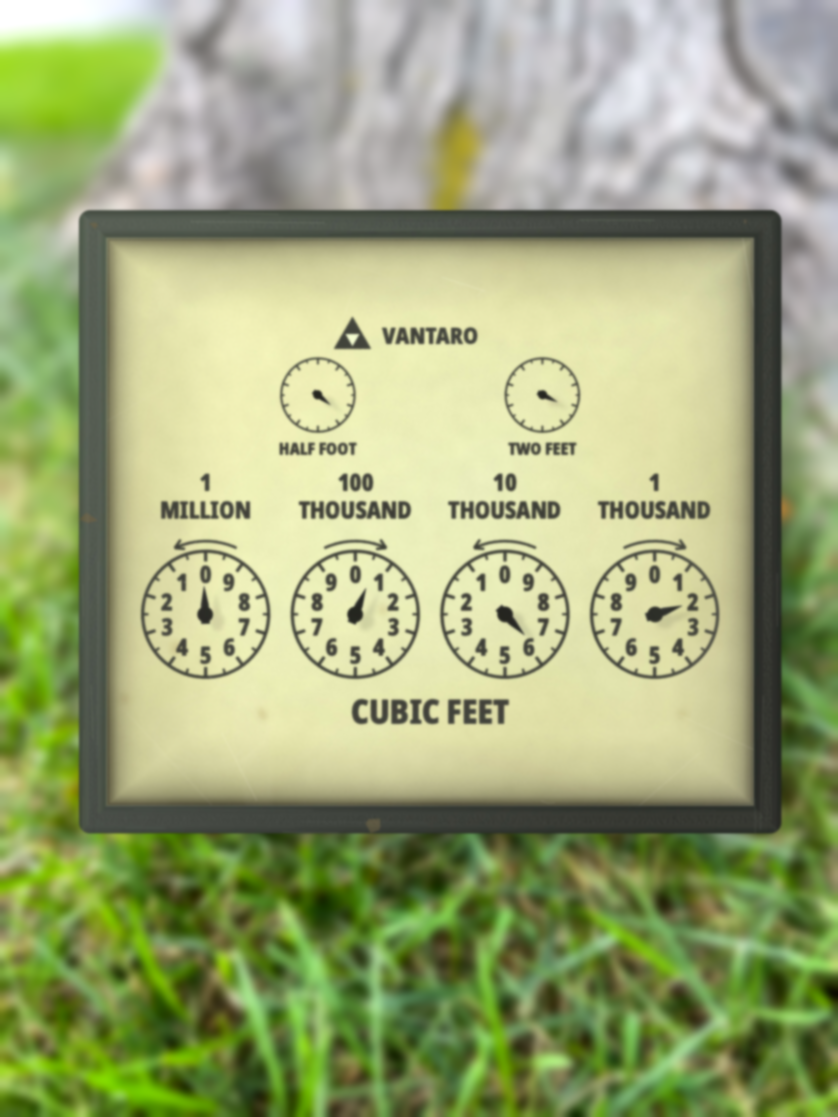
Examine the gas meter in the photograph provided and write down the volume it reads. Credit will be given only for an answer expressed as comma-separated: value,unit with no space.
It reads 6200,ft³
